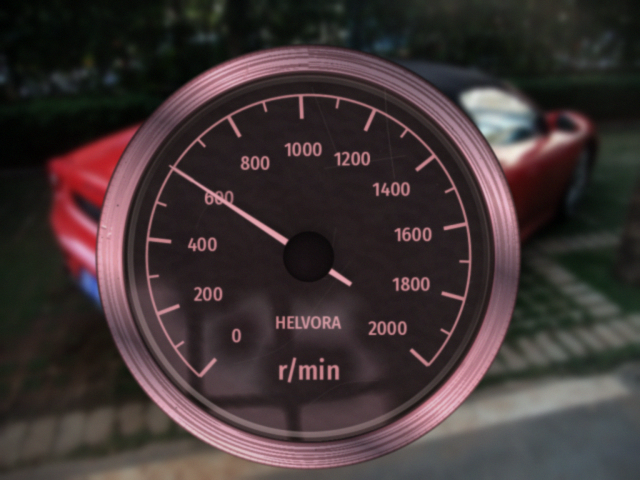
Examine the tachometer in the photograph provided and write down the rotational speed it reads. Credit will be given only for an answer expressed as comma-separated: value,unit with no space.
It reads 600,rpm
